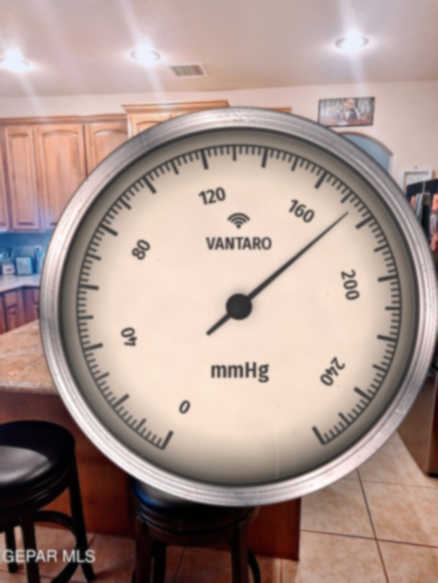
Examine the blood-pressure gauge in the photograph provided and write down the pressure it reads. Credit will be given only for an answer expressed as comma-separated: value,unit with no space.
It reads 174,mmHg
